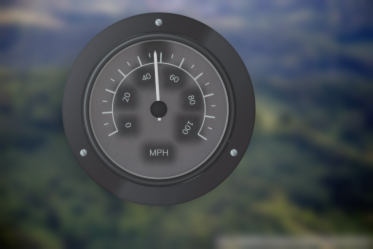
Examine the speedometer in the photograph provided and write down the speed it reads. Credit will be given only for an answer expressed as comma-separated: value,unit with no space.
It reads 47.5,mph
